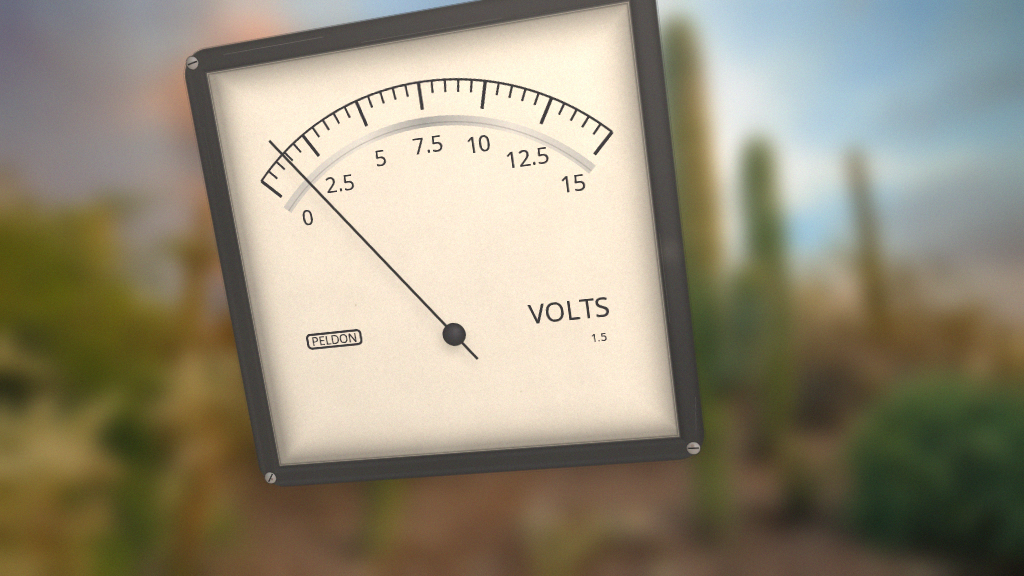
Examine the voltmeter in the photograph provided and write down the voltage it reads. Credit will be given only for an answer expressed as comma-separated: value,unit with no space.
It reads 1.5,V
